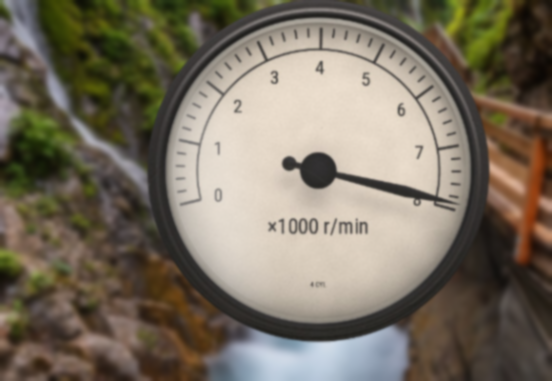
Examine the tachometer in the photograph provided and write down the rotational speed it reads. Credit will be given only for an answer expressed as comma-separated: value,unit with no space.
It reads 7900,rpm
